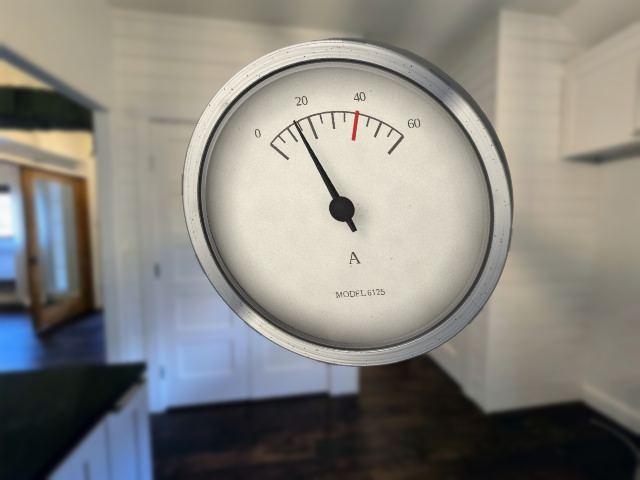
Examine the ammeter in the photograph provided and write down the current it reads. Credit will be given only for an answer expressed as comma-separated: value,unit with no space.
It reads 15,A
